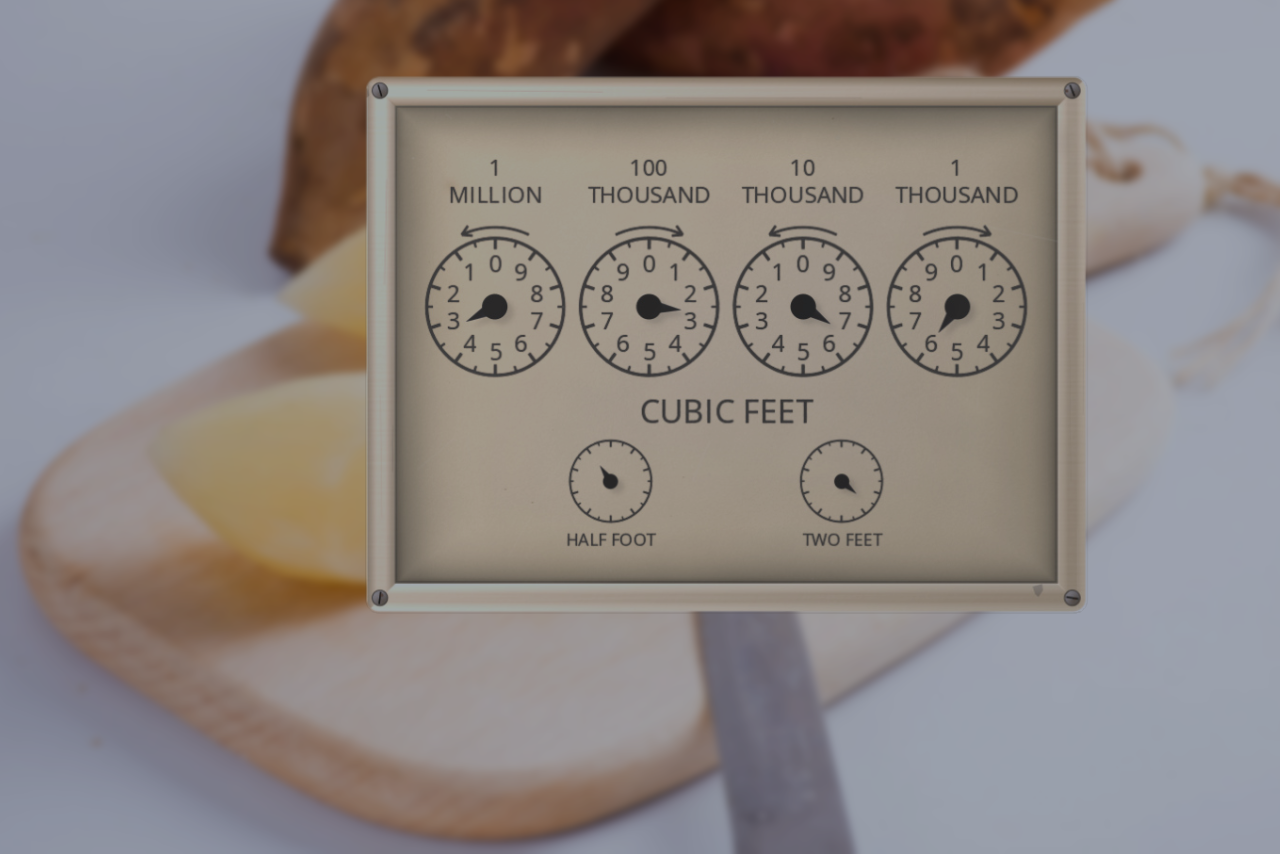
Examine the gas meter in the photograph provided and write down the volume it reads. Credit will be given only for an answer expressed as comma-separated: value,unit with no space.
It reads 326600,ft³
